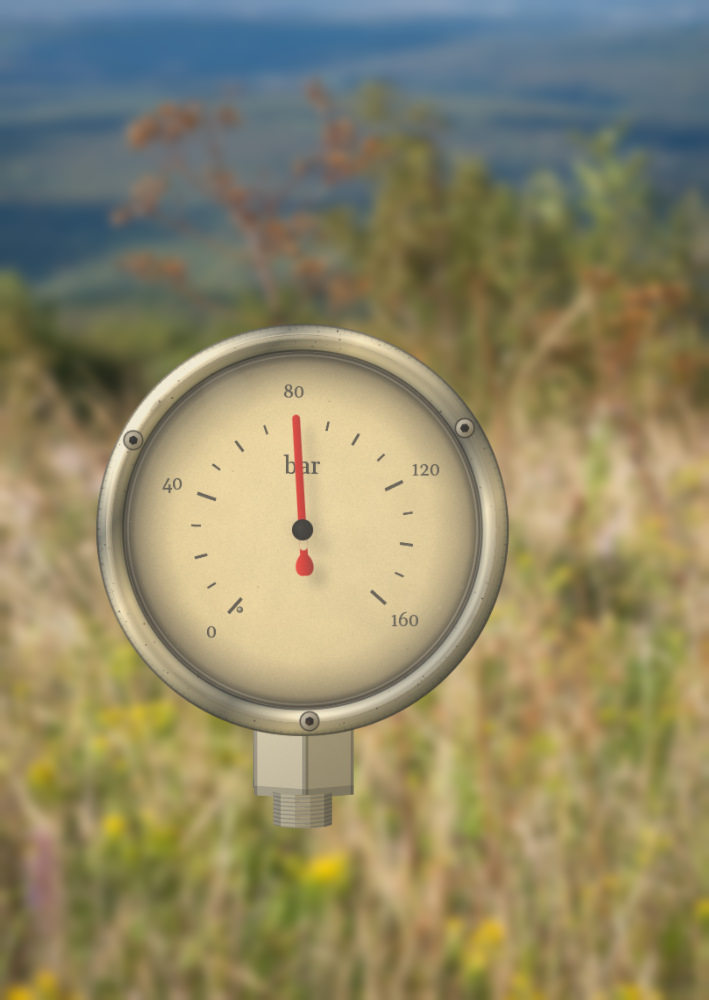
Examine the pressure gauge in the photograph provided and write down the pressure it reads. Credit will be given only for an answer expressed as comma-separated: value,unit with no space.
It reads 80,bar
